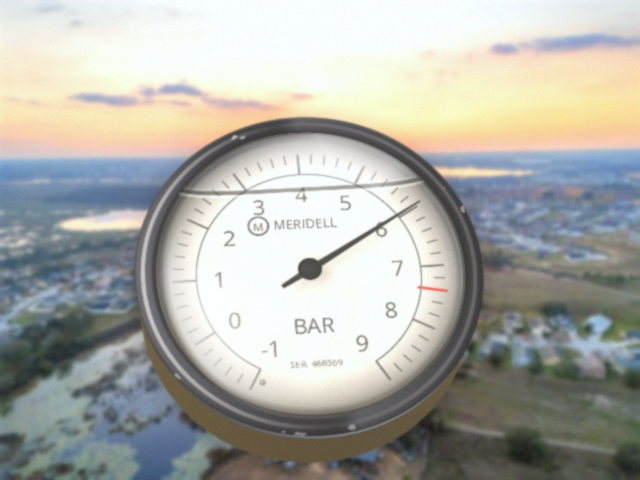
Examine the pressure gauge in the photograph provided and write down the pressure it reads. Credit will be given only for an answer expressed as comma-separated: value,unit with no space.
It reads 6,bar
